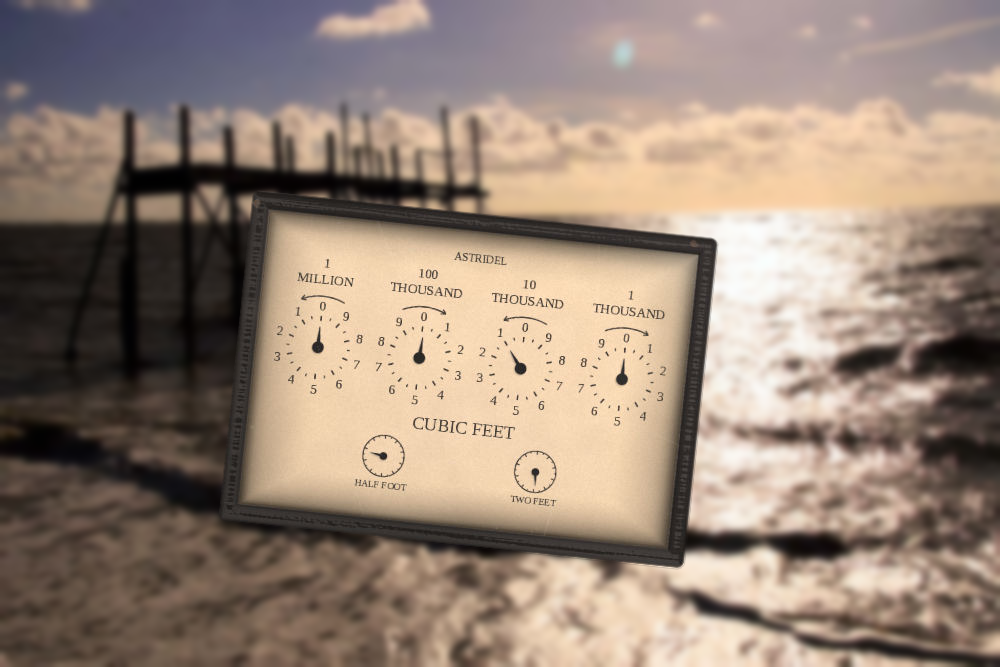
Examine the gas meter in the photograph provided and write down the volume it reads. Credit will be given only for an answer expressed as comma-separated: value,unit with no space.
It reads 1000,ft³
